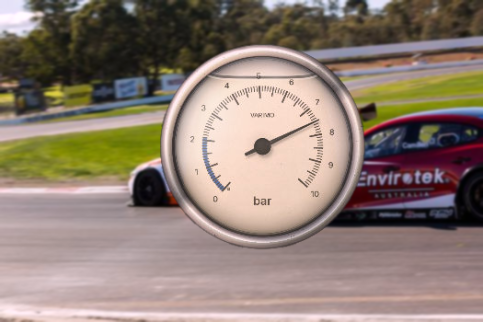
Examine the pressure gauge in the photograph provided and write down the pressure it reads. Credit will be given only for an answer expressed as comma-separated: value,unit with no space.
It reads 7.5,bar
